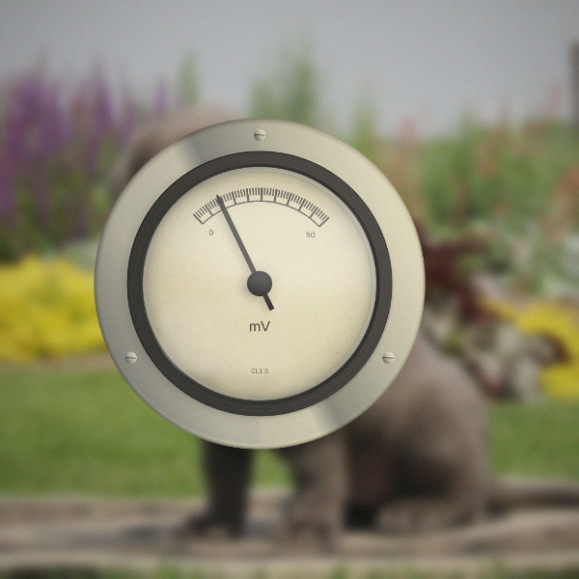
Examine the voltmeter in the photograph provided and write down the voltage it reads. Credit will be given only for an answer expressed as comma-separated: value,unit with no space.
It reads 10,mV
